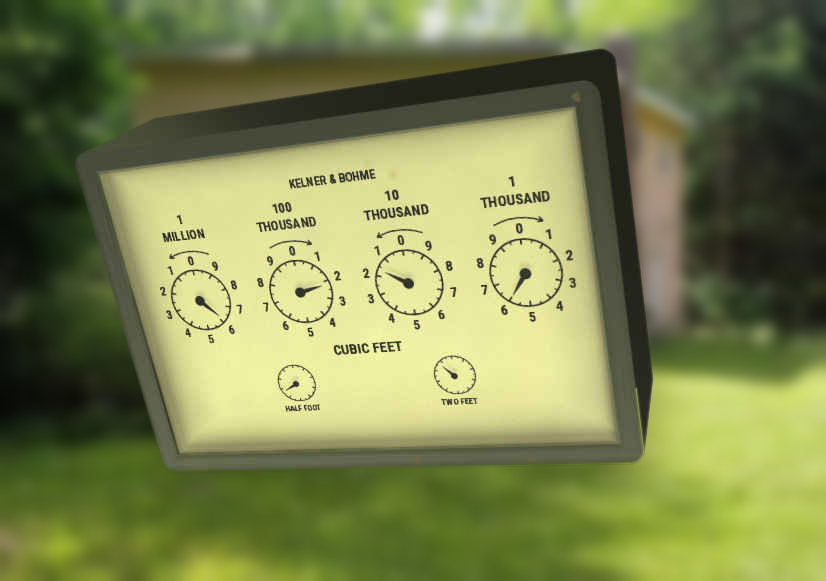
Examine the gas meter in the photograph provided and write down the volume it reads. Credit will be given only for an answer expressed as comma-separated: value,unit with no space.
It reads 621600,ft³
